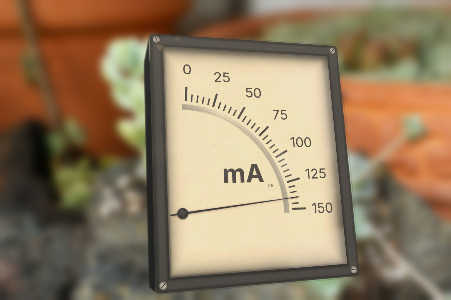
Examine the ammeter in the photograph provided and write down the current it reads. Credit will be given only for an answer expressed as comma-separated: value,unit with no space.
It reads 140,mA
